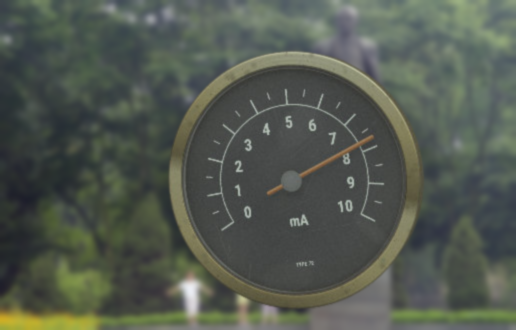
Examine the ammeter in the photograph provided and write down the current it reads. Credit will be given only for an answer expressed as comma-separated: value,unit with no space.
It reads 7.75,mA
